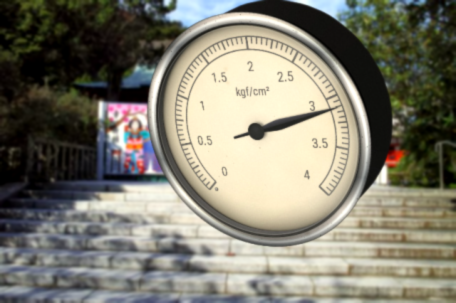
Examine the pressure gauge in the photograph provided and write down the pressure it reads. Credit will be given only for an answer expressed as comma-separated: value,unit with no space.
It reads 3.1,kg/cm²
